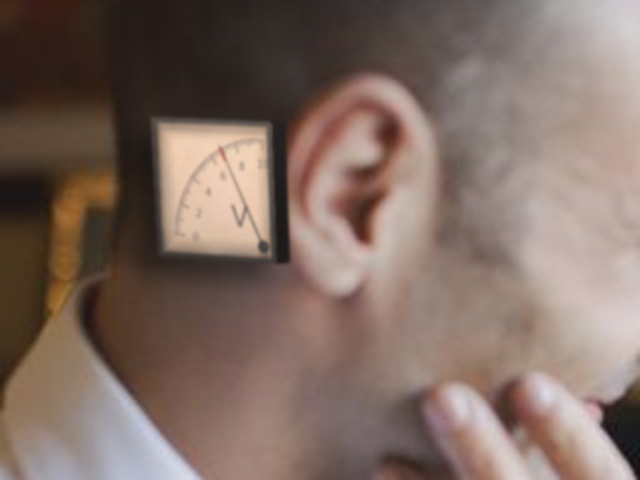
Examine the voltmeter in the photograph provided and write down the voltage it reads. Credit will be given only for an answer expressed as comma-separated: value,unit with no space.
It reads 7,V
